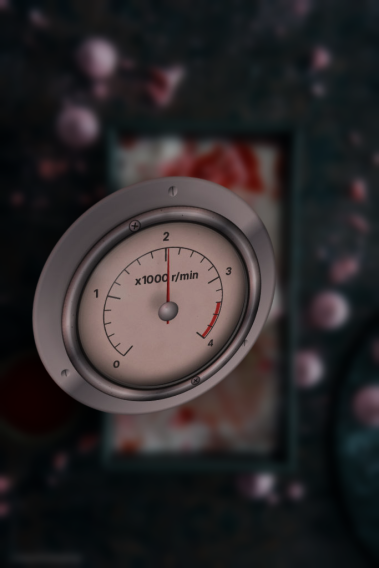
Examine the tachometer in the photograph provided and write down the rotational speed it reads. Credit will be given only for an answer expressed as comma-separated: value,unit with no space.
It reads 2000,rpm
